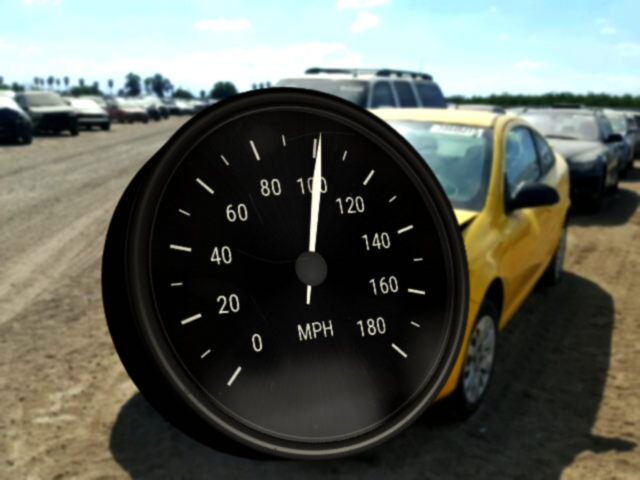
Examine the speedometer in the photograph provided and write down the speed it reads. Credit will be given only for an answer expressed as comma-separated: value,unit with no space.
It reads 100,mph
